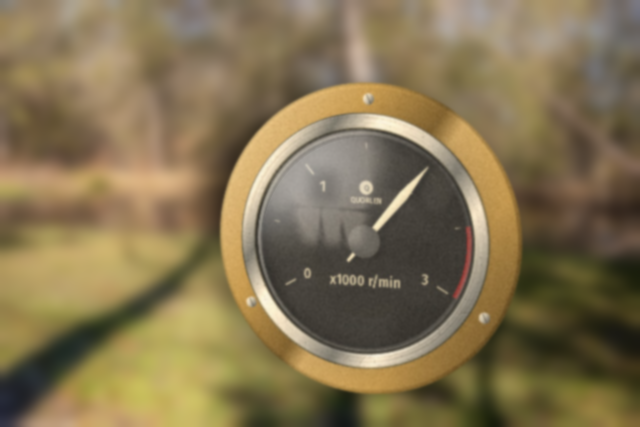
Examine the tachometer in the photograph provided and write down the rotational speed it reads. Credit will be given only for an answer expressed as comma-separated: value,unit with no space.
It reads 2000,rpm
